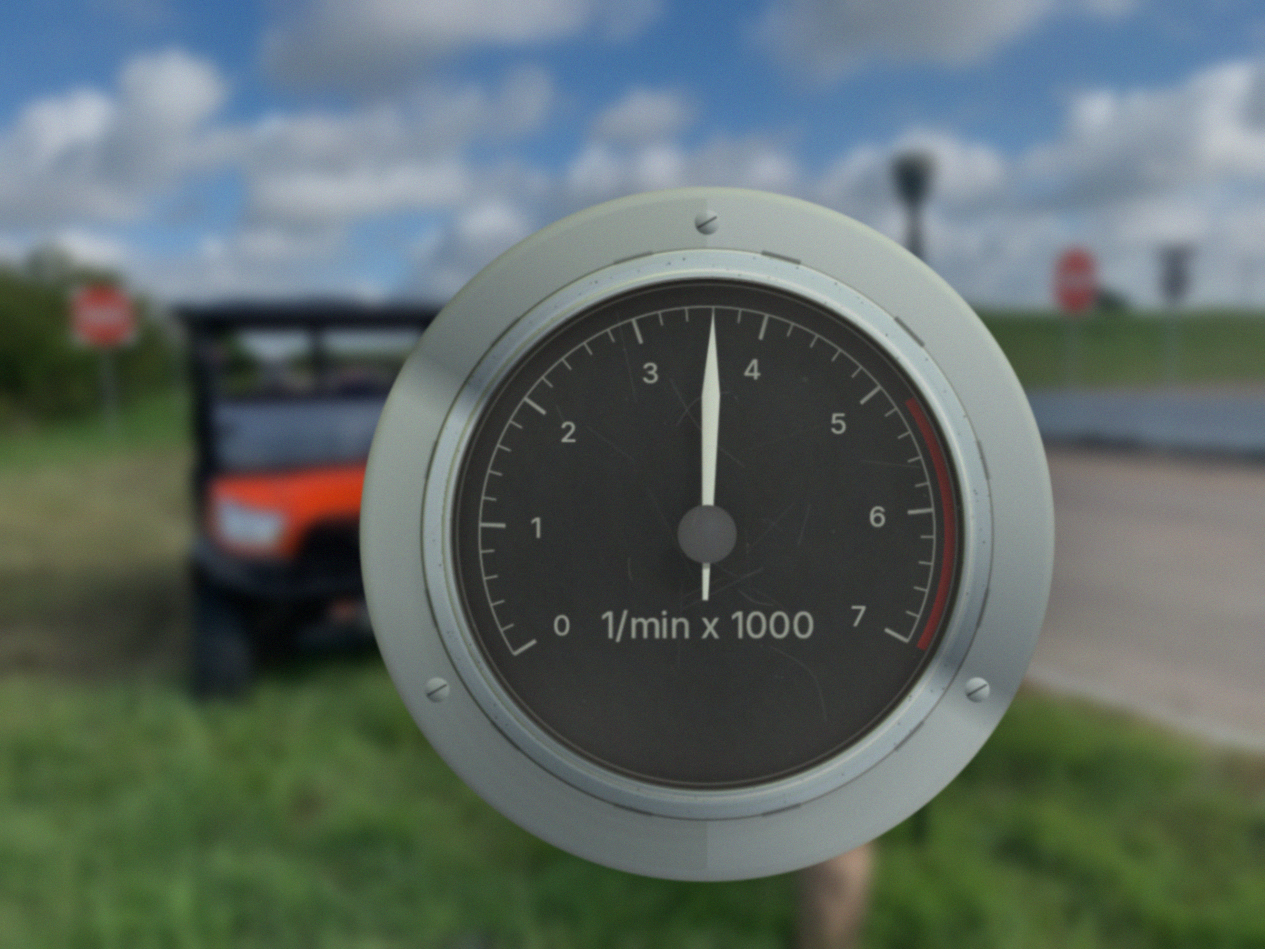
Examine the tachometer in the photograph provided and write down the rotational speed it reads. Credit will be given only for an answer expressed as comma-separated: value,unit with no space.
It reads 3600,rpm
